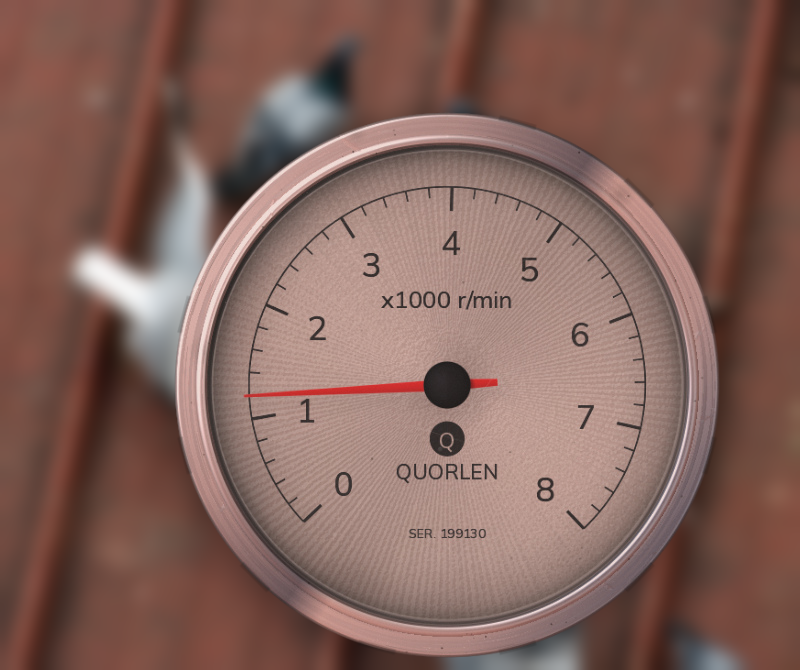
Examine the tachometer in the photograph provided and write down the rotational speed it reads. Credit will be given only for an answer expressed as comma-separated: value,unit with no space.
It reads 1200,rpm
